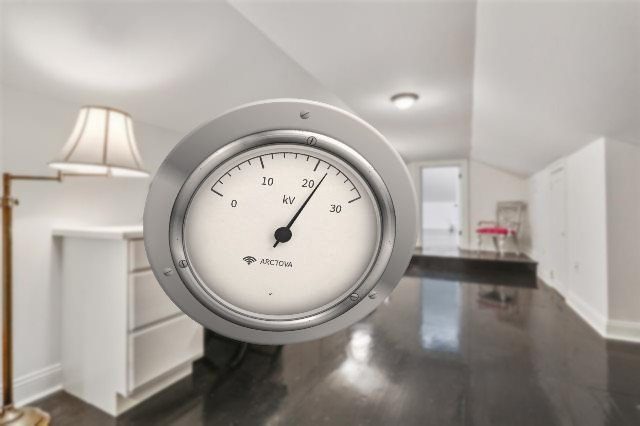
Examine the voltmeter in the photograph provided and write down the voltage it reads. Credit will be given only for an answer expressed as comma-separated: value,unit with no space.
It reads 22,kV
